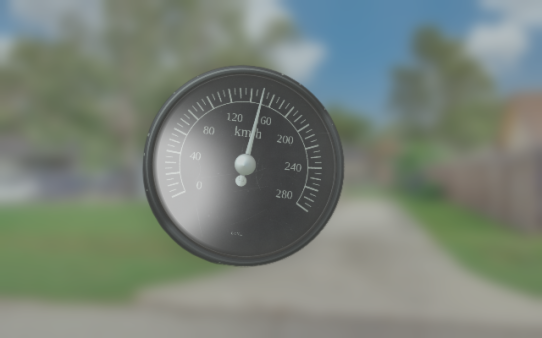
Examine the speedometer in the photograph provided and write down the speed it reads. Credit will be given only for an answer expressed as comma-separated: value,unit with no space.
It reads 150,km/h
